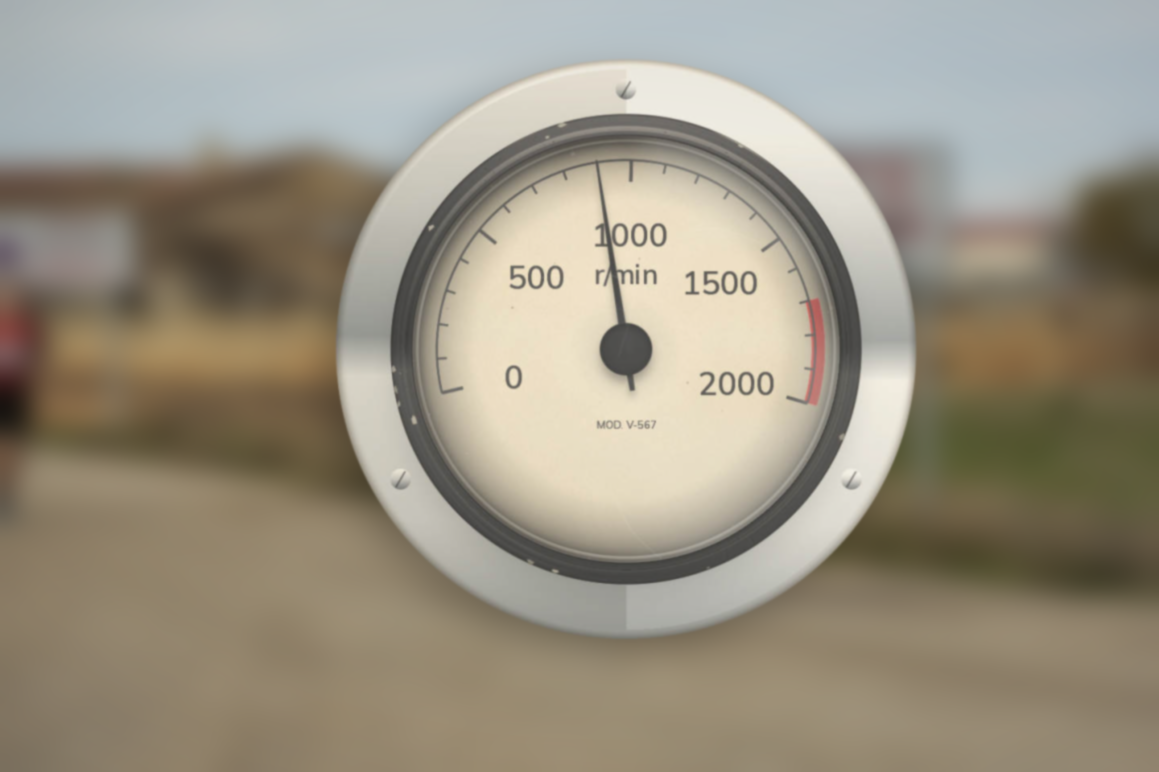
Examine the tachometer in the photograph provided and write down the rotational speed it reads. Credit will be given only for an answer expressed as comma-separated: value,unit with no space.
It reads 900,rpm
